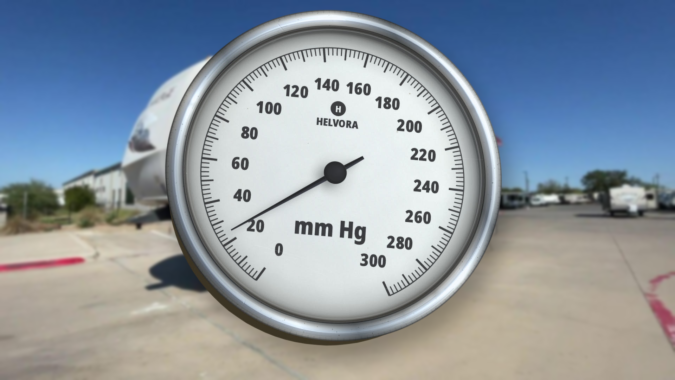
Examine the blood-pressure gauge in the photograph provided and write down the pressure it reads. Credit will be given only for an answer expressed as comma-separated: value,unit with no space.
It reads 24,mmHg
